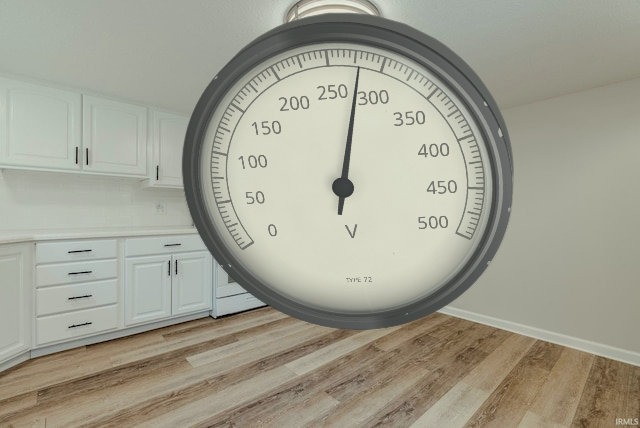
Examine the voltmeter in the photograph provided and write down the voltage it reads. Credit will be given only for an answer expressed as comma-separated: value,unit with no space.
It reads 280,V
